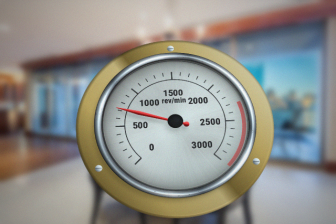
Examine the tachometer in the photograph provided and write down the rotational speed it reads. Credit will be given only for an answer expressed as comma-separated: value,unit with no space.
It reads 700,rpm
